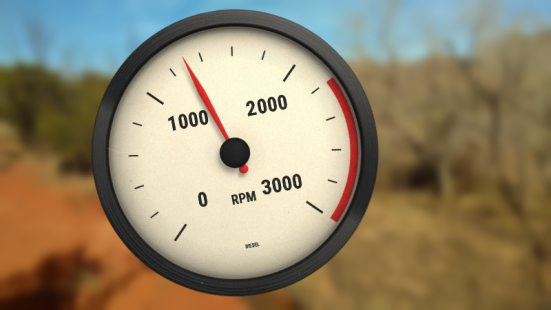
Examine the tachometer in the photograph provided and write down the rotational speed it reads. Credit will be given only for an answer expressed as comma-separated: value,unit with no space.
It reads 1300,rpm
